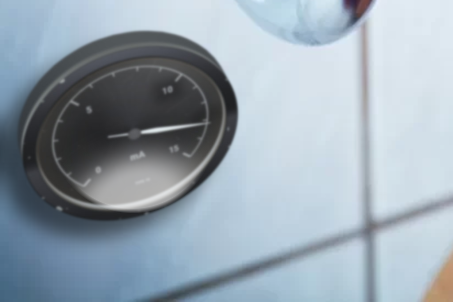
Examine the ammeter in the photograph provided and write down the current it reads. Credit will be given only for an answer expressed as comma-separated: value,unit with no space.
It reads 13,mA
